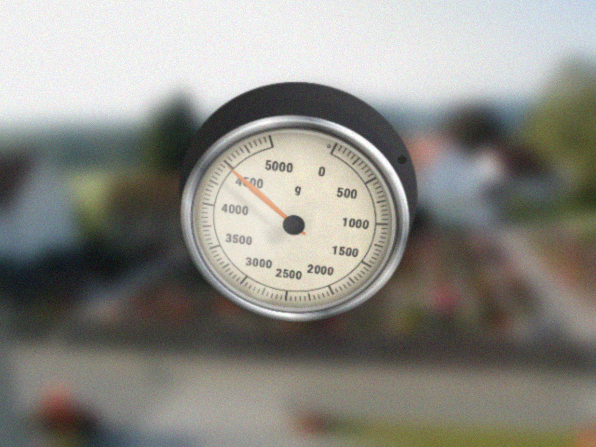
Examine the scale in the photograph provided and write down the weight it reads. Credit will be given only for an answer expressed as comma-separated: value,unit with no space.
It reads 4500,g
